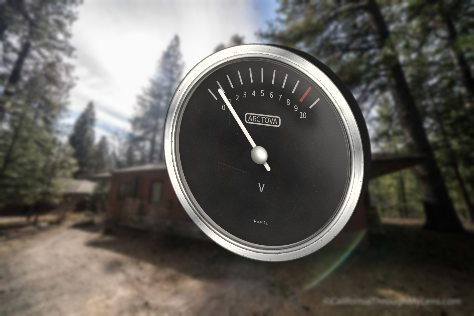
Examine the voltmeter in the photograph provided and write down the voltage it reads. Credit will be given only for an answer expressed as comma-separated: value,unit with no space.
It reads 1,V
